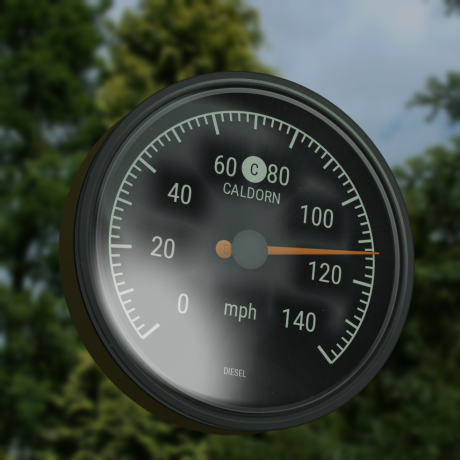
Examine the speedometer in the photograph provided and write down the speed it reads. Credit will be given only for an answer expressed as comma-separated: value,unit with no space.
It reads 113,mph
